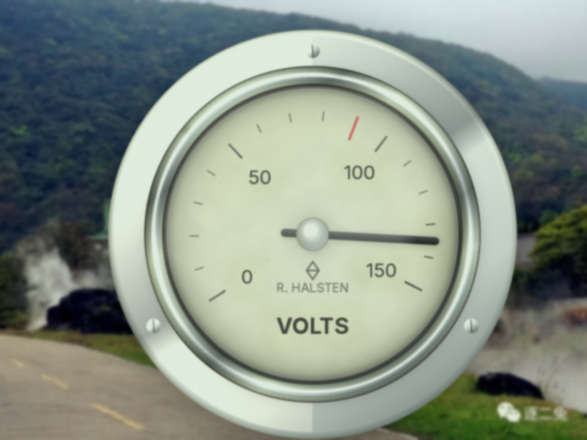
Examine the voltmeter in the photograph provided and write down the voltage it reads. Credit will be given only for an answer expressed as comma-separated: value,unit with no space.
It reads 135,V
